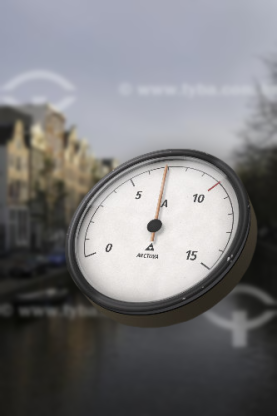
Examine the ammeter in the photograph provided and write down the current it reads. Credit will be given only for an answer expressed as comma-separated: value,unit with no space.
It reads 7,A
